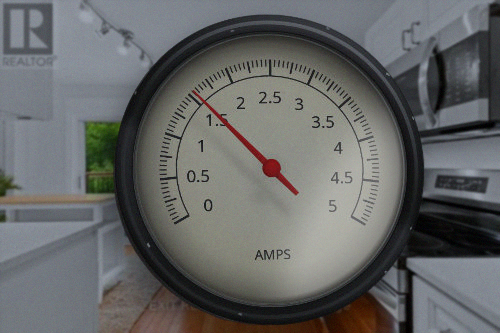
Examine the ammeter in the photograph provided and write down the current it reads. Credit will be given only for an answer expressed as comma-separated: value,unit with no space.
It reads 1.55,A
